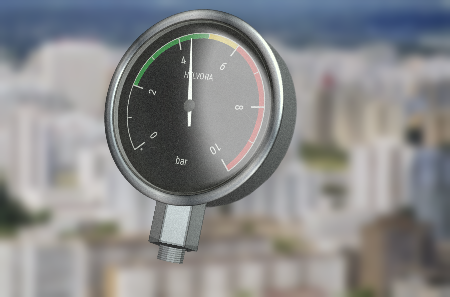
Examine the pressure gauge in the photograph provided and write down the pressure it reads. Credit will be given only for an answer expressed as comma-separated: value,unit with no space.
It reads 4.5,bar
